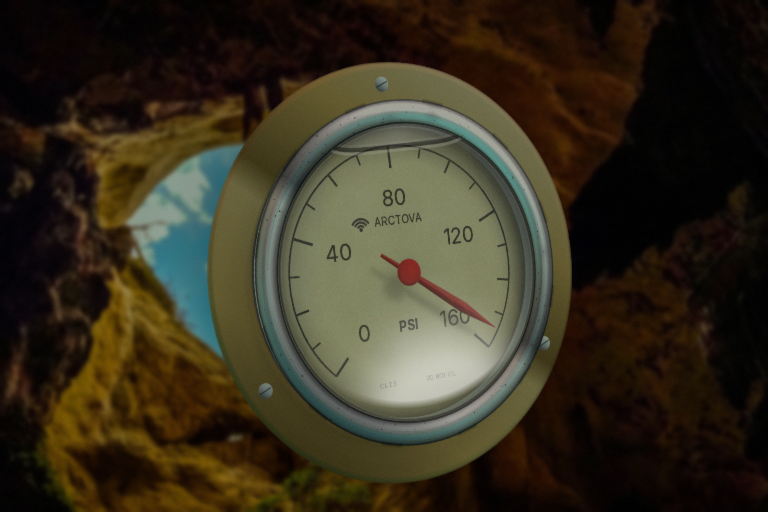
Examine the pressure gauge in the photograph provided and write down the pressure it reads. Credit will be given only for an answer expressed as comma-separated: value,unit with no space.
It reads 155,psi
